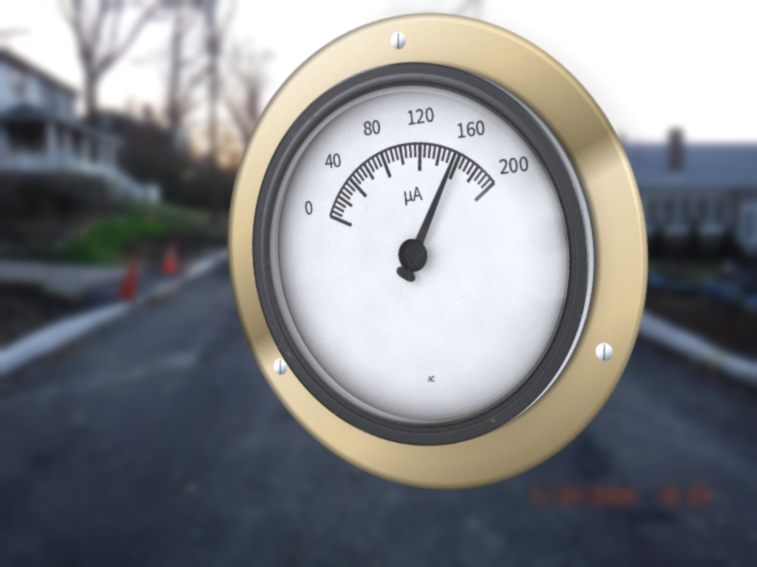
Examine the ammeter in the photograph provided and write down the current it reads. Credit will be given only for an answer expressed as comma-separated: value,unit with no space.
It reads 160,µA
